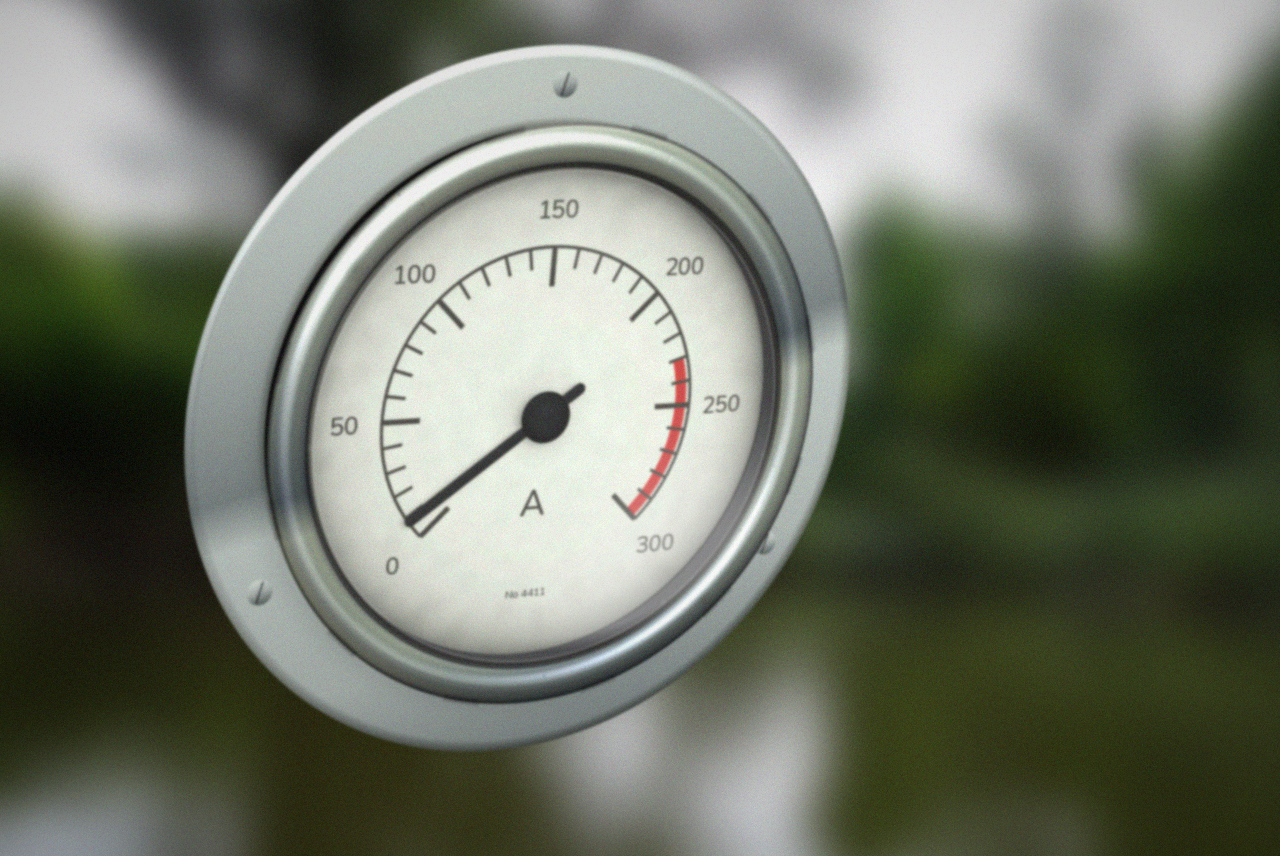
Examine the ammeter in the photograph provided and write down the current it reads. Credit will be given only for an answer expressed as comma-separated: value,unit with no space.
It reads 10,A
